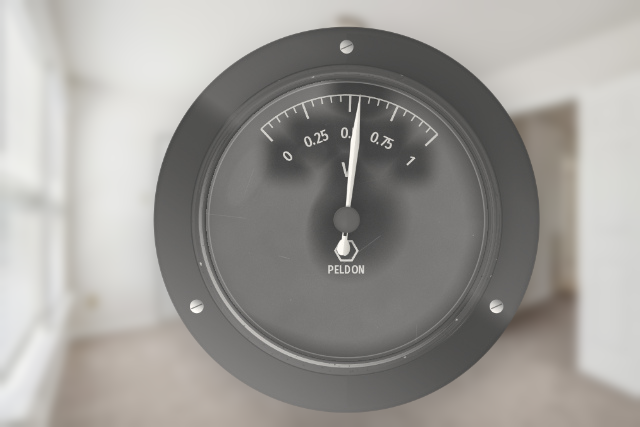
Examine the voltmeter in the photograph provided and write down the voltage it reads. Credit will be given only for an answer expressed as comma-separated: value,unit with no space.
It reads 0.55,V
